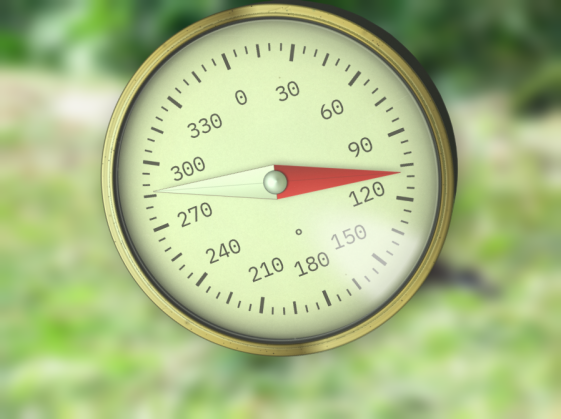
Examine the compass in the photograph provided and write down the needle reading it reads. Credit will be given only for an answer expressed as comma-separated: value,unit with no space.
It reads 107.5,°
